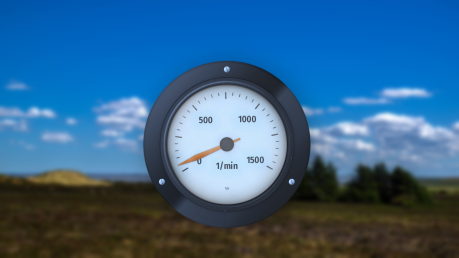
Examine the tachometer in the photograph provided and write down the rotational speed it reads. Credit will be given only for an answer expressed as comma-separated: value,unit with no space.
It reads 50,rpm
